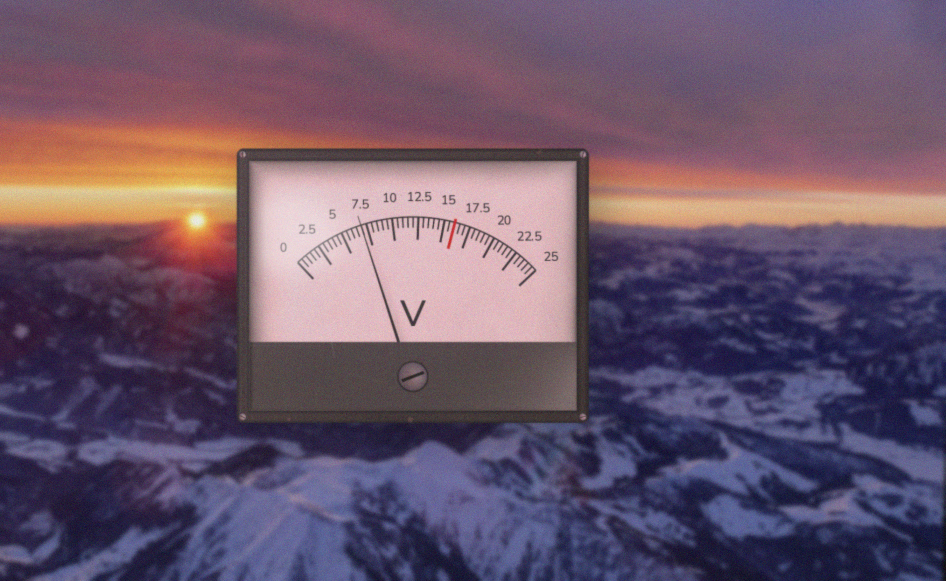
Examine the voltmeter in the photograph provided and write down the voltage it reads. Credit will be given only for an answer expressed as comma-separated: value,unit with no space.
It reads 7,V
